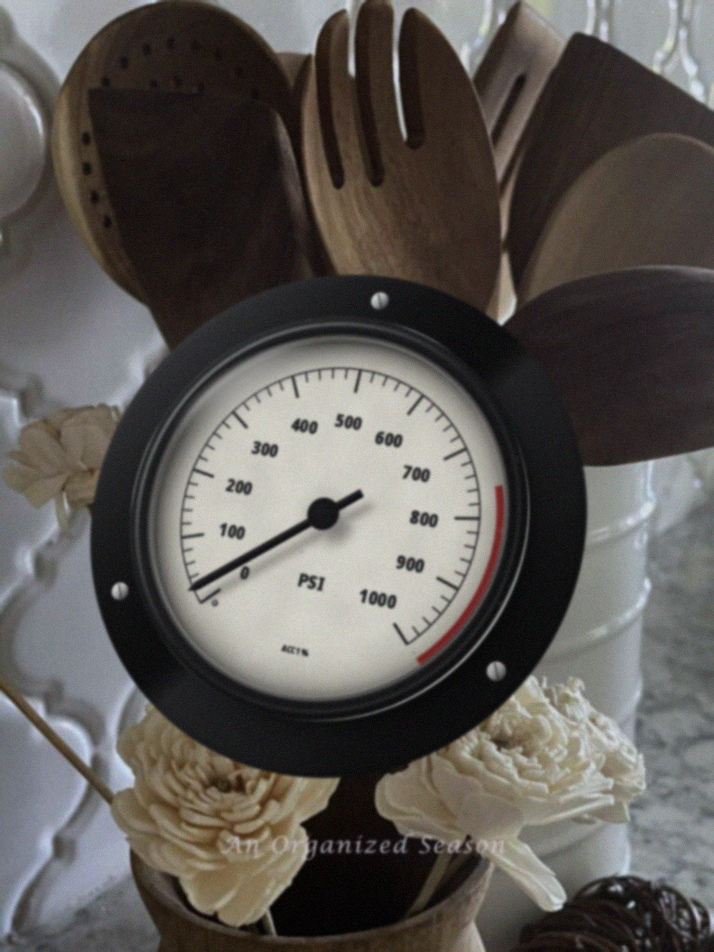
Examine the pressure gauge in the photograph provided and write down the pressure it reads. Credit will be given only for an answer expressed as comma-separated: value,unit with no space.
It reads 20,psi
